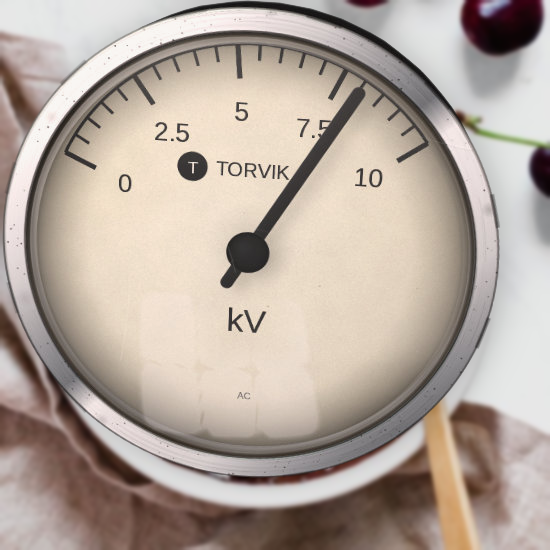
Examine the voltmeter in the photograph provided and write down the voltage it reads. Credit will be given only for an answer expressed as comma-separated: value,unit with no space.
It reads 8,kV
